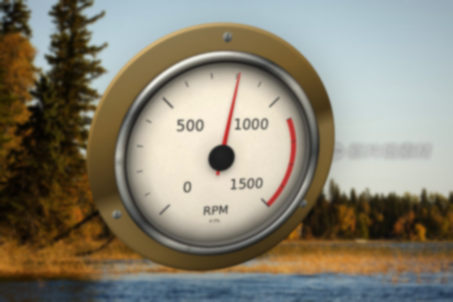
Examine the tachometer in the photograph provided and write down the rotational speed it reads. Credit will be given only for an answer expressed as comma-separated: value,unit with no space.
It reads 800,rpm
